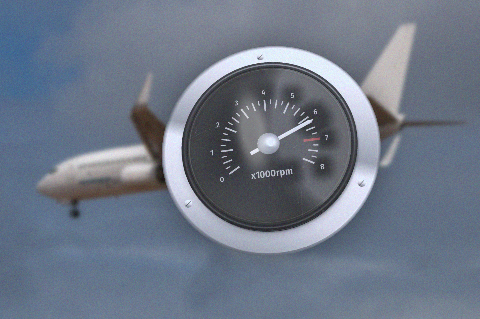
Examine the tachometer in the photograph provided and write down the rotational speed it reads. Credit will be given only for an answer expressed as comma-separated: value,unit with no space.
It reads 6250,rpm
